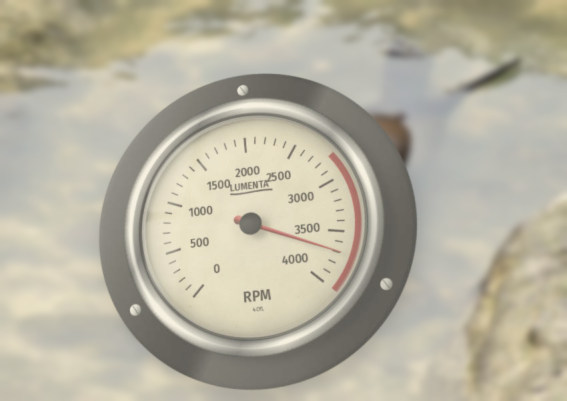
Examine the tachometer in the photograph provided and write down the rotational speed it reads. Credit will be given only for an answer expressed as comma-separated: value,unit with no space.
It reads 3700,rpm
